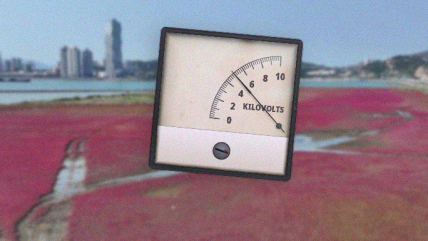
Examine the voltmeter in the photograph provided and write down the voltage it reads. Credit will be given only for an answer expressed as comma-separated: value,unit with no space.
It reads 5,kV
